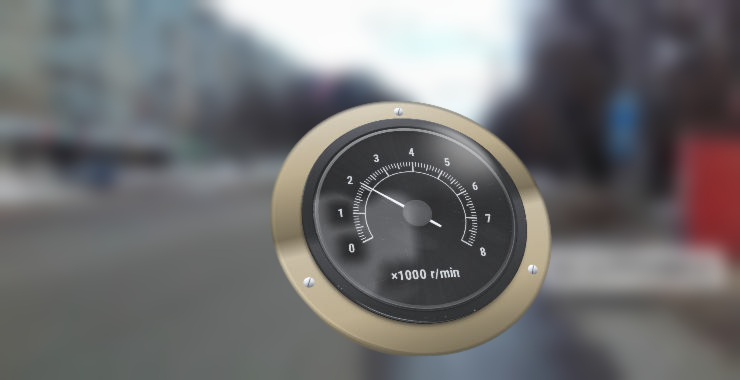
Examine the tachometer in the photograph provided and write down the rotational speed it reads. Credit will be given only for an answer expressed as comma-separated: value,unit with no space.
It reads 2000,rpm
